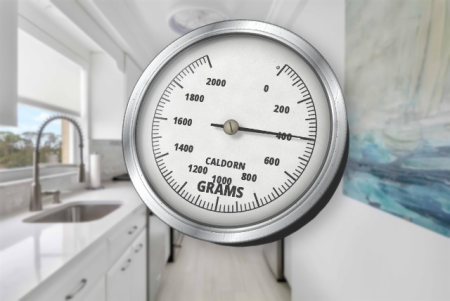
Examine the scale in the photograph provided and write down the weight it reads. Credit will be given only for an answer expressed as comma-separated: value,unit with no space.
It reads 400,g
